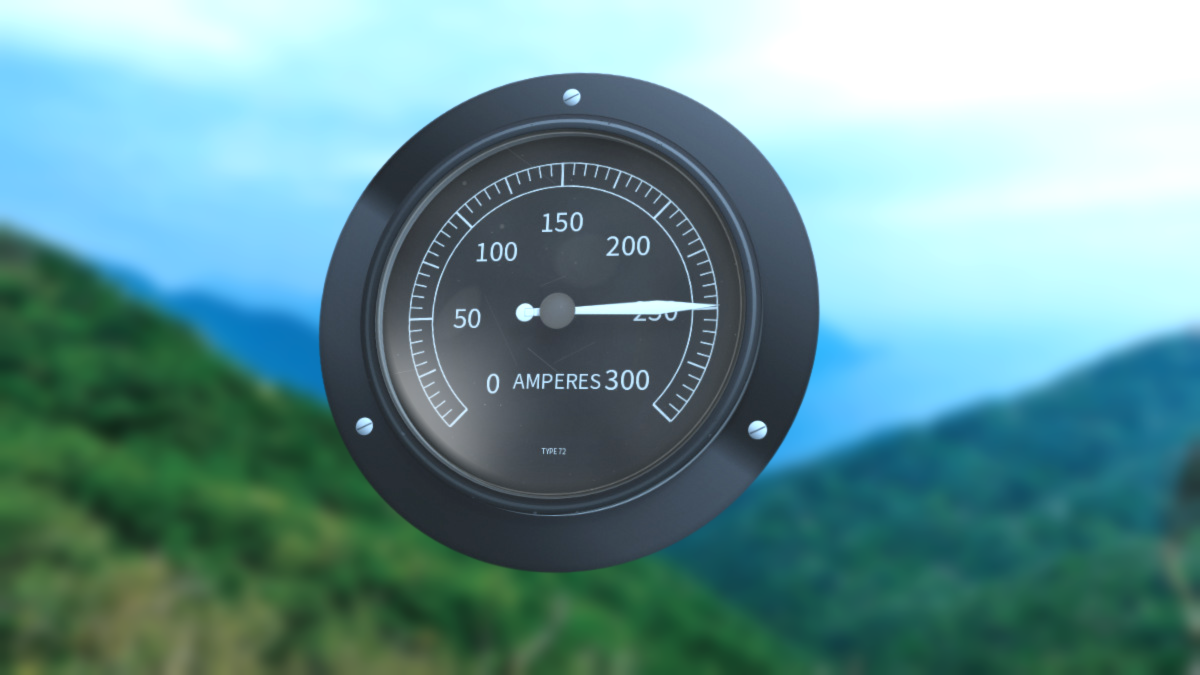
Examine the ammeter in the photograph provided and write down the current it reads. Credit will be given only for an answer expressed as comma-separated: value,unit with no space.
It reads 250,A
